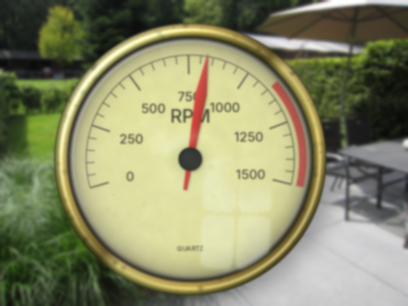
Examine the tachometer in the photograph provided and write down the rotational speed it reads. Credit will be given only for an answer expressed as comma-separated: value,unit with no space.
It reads 825,rpm
